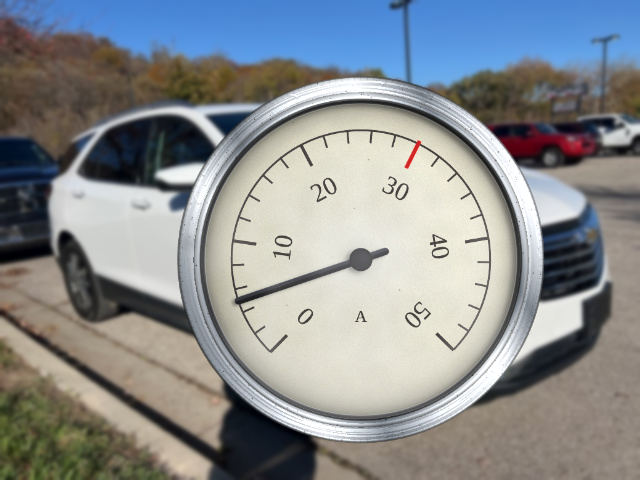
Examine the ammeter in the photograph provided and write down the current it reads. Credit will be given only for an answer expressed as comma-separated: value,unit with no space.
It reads 5,A
